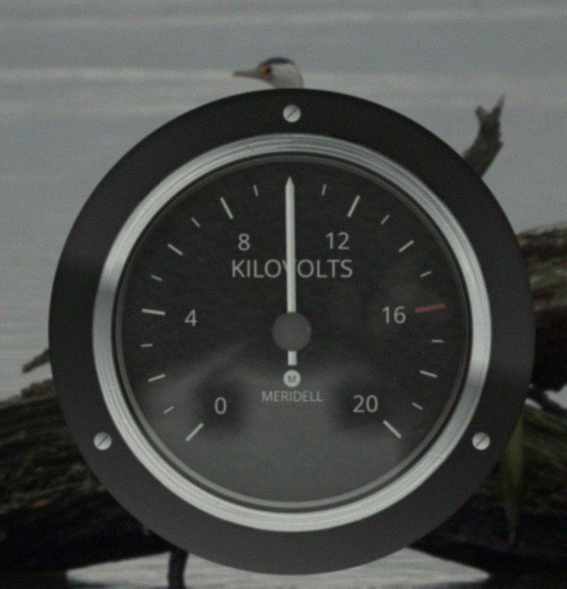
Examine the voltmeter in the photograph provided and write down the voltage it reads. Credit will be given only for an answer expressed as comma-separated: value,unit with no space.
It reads 10,kV
